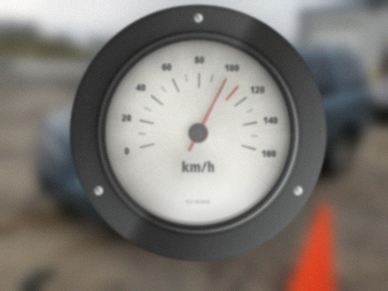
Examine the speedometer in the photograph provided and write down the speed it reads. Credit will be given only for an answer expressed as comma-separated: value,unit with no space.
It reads 100,km/h
